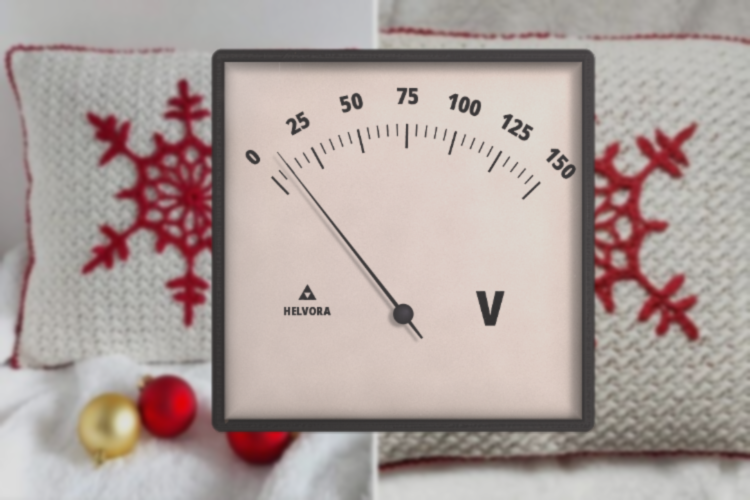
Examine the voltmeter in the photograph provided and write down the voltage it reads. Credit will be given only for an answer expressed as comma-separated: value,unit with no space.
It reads 10,V
